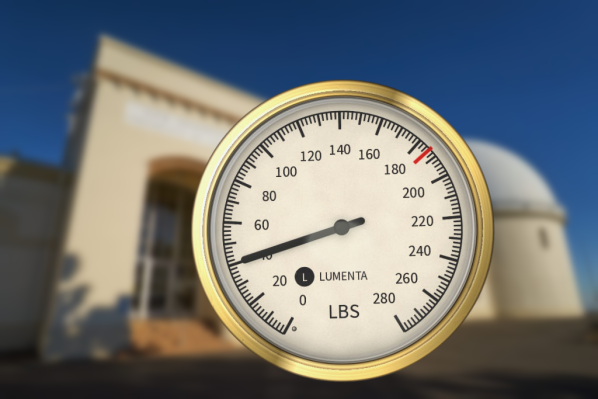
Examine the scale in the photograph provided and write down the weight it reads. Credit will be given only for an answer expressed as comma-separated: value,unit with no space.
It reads 40,lb
